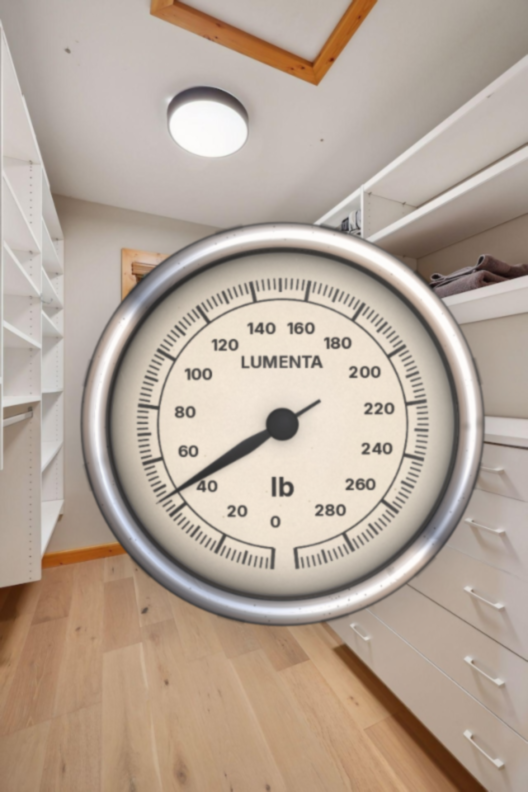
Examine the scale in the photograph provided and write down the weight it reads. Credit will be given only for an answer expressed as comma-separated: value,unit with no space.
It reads 46,lb
